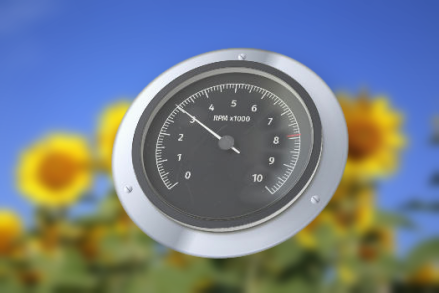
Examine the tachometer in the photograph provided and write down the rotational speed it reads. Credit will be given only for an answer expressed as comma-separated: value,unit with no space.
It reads 3000,rpm
